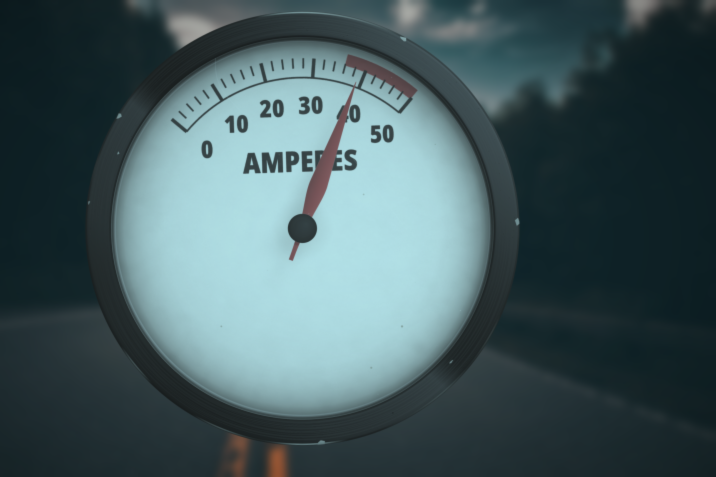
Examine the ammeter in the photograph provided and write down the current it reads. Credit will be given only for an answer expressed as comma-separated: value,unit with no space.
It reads 39,A
